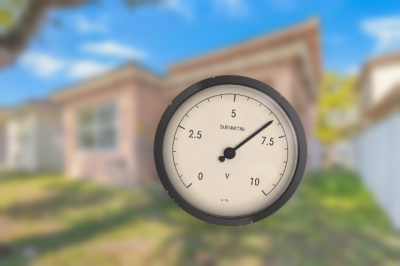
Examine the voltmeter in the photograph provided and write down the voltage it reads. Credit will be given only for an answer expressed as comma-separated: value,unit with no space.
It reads 6.75,V
